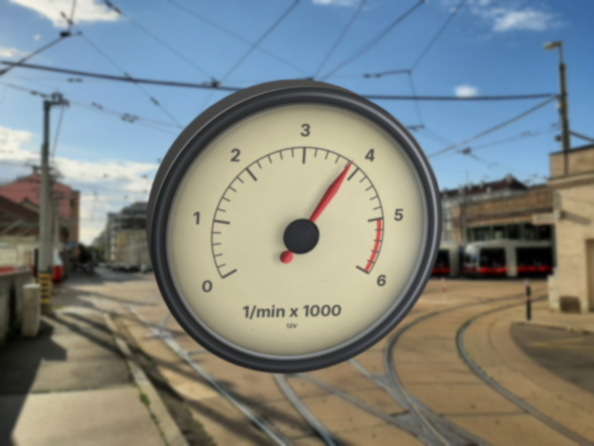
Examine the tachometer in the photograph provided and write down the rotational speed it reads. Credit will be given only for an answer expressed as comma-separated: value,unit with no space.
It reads 3800,rpm
